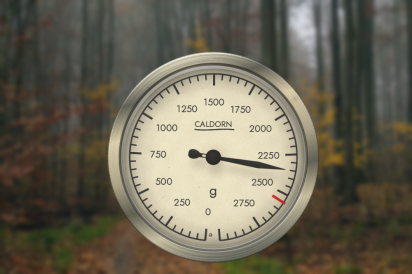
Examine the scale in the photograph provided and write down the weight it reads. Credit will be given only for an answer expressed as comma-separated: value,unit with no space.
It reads 2350,g
